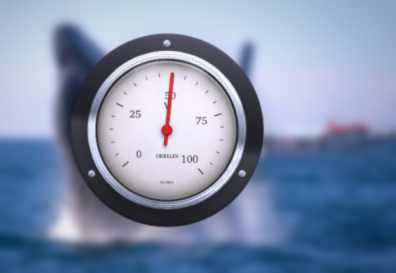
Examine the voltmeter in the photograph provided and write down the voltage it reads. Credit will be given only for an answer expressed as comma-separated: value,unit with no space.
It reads 50,V
